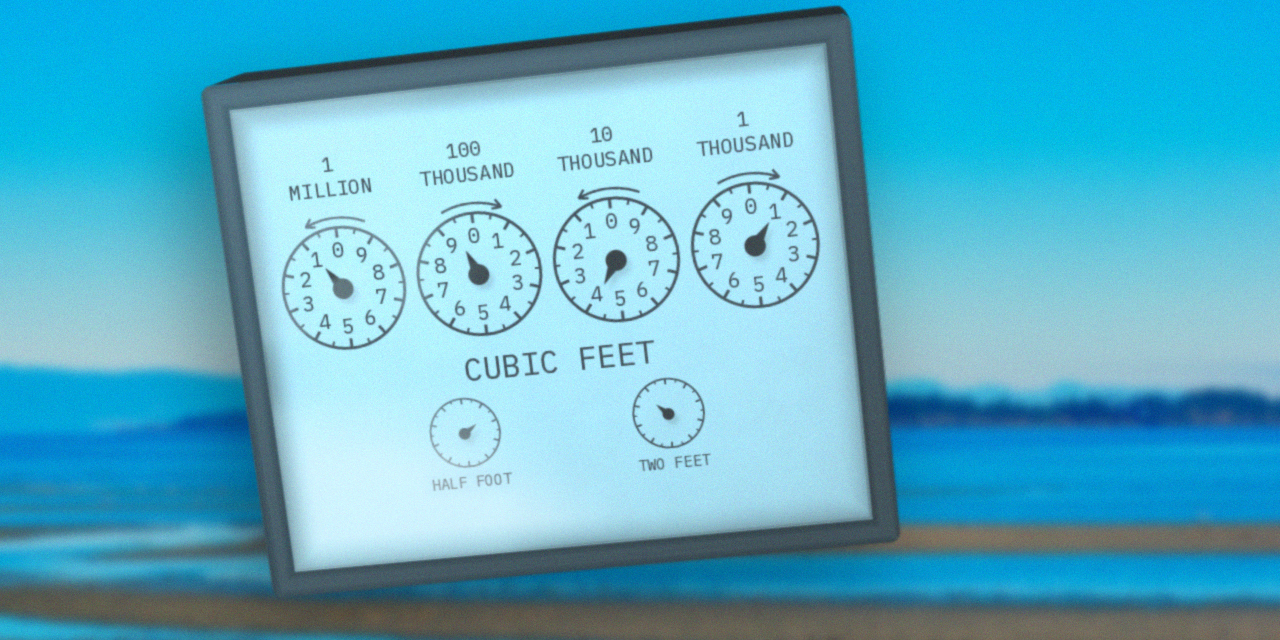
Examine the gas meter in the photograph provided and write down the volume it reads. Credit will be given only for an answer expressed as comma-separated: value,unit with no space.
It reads 94100,ft³
